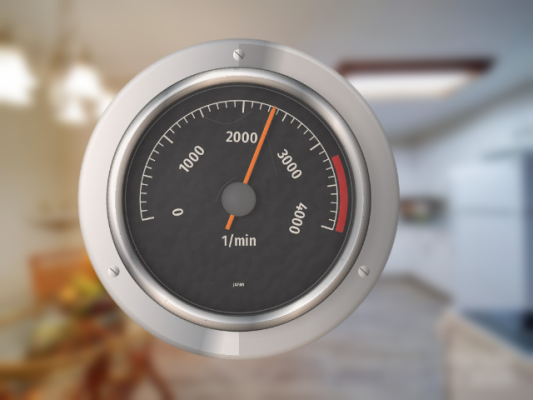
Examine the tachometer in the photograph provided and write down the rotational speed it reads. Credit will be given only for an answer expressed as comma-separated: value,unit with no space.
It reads 2350,rpm
